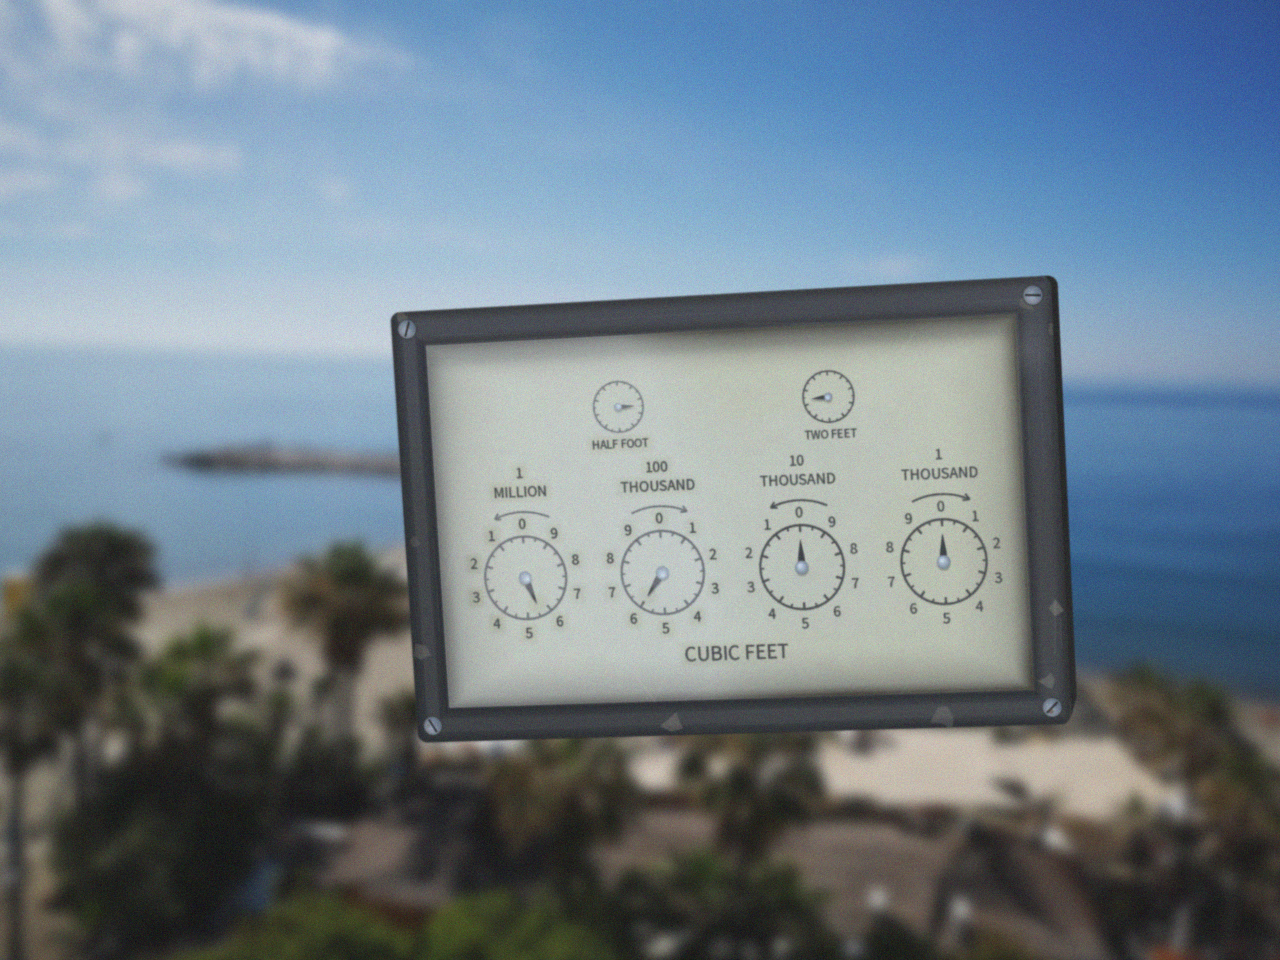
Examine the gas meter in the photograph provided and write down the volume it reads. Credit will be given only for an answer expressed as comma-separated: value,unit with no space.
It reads 560000,ft³
